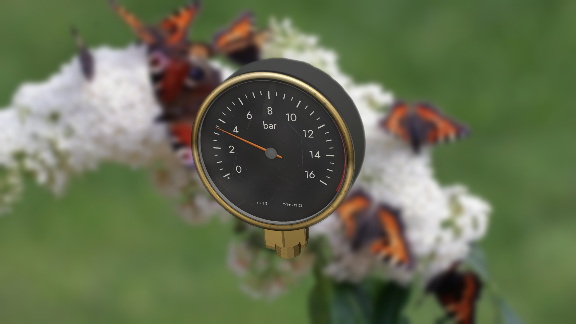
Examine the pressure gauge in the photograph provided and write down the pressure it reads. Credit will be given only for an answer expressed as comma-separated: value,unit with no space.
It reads 3.5,bar
